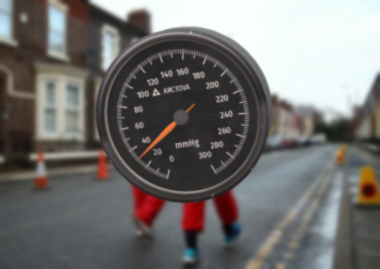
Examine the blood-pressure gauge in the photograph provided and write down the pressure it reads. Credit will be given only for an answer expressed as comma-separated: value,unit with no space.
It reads 30,mmHg
